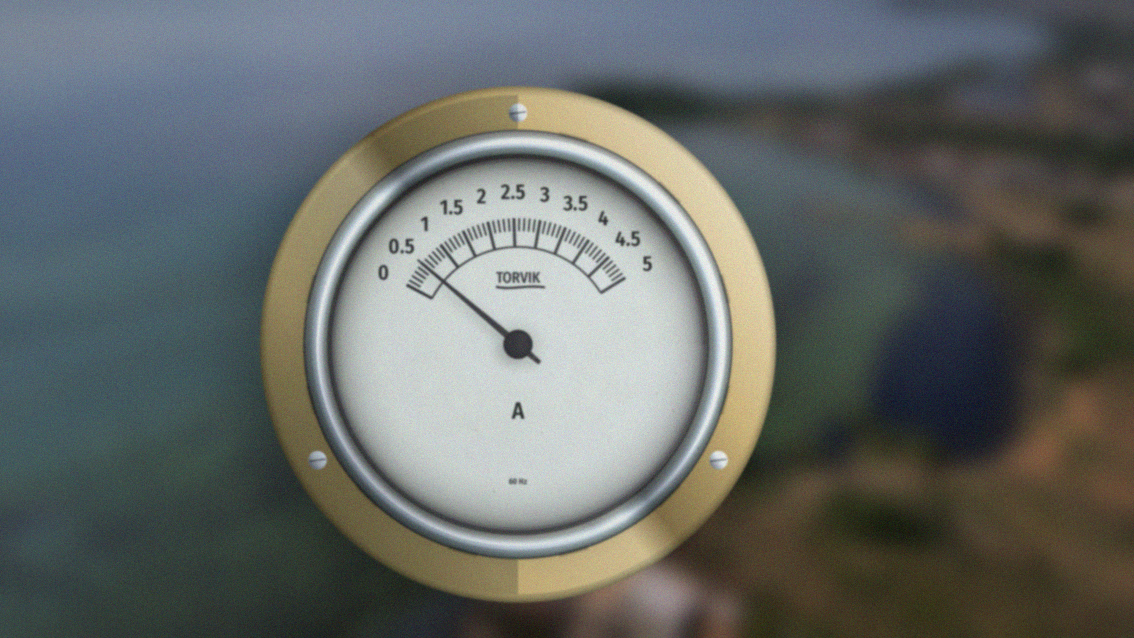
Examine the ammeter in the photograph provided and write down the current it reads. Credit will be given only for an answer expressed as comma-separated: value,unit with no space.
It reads 0.5,A
